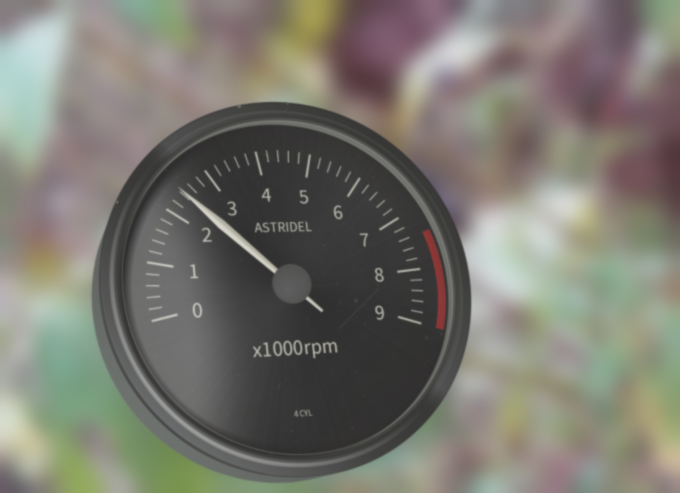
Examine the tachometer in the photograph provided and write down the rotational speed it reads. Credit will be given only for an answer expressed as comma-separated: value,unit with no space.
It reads 2400,rpm
